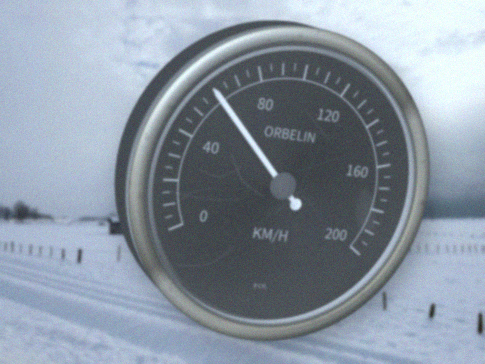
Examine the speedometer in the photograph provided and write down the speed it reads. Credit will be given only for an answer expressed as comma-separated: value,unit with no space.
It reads 60,km/h
